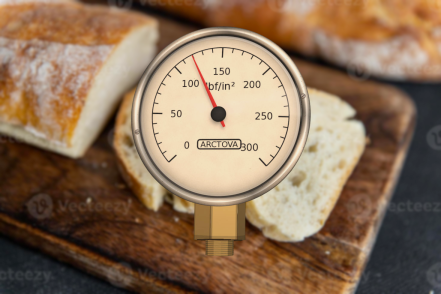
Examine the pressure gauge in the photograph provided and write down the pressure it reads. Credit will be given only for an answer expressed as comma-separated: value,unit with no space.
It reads 120,psi
